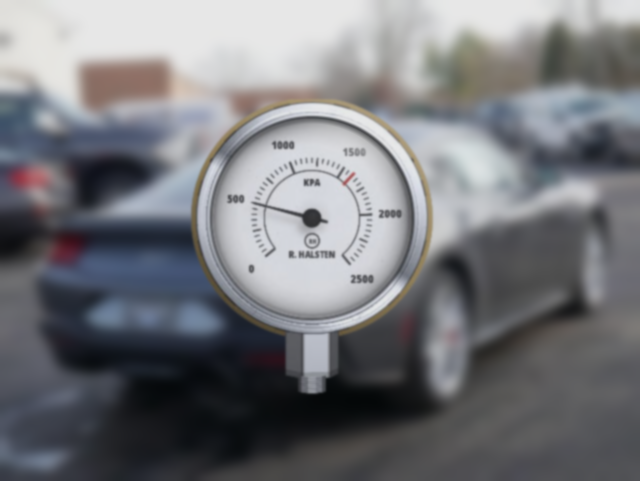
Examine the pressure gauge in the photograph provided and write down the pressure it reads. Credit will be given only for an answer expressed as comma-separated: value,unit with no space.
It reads 500,kPa
